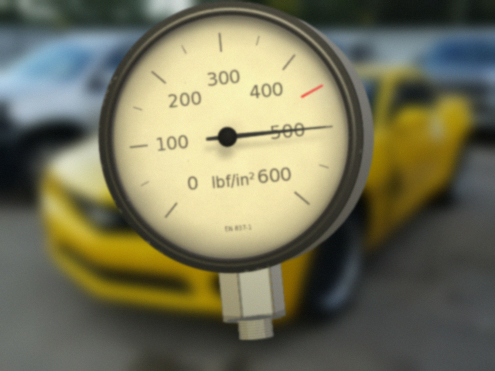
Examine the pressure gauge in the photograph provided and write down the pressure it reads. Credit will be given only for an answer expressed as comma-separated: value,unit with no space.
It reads 500,psi
